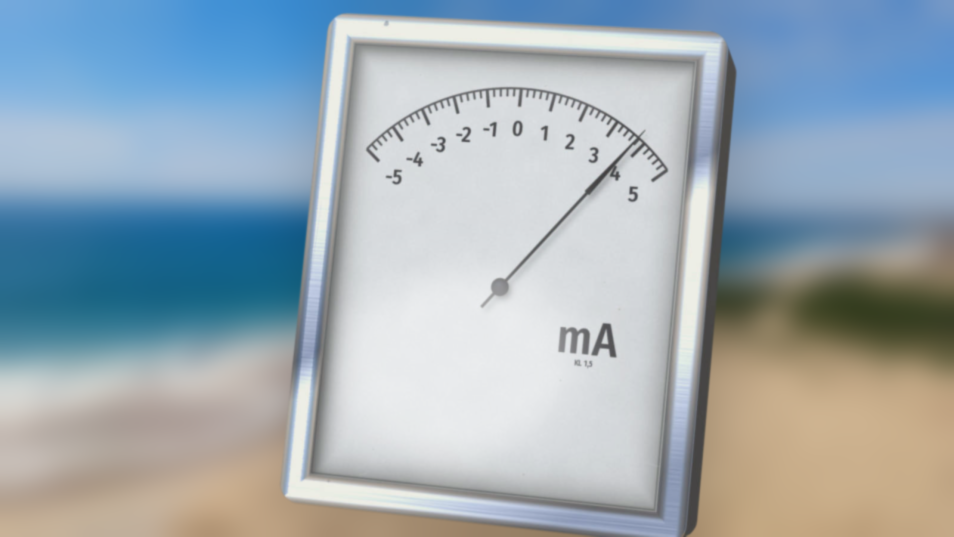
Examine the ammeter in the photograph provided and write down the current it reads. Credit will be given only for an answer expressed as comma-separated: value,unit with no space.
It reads 3.8,mA
